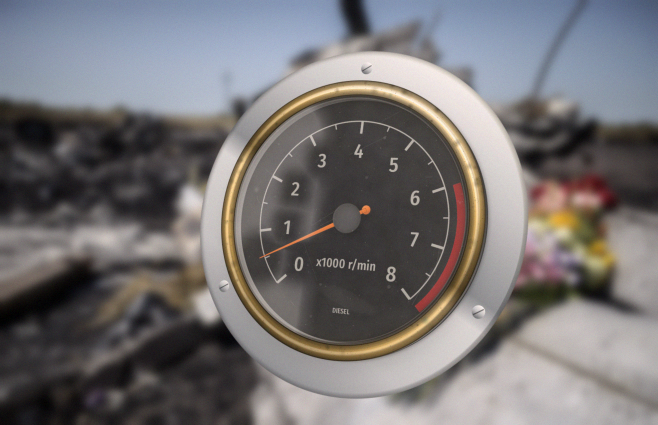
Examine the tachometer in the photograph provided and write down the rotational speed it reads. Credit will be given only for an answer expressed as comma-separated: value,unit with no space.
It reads 500,rpm
